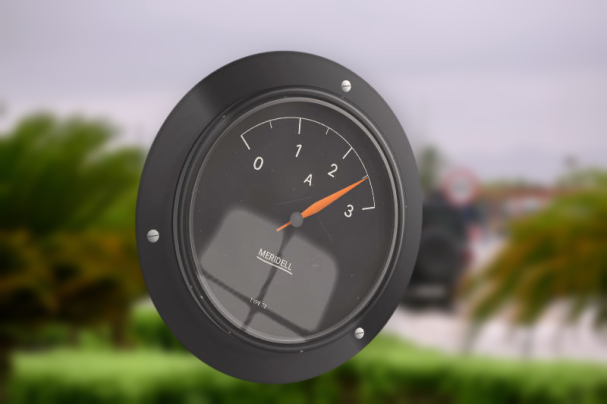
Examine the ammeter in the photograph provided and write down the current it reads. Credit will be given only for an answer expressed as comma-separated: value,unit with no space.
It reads 2.5,A
